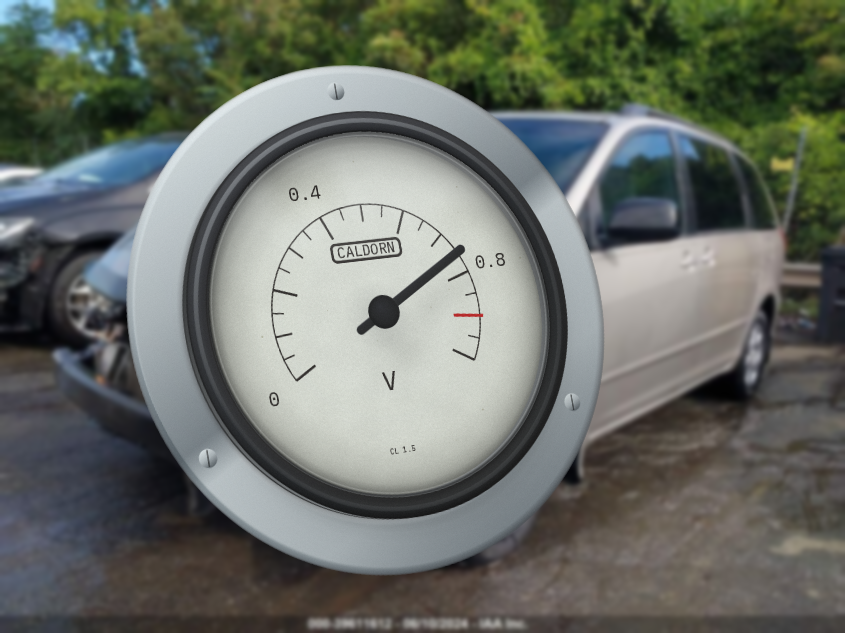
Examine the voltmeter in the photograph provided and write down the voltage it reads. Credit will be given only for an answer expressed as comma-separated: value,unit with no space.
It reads 0.75,V
